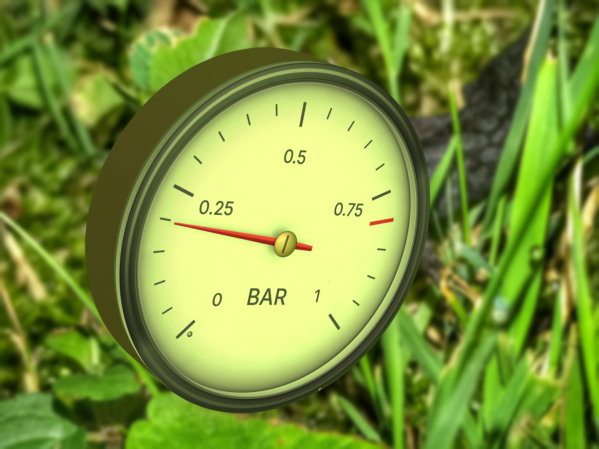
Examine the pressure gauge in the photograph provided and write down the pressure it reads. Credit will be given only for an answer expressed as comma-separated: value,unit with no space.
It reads 0.2,bar
